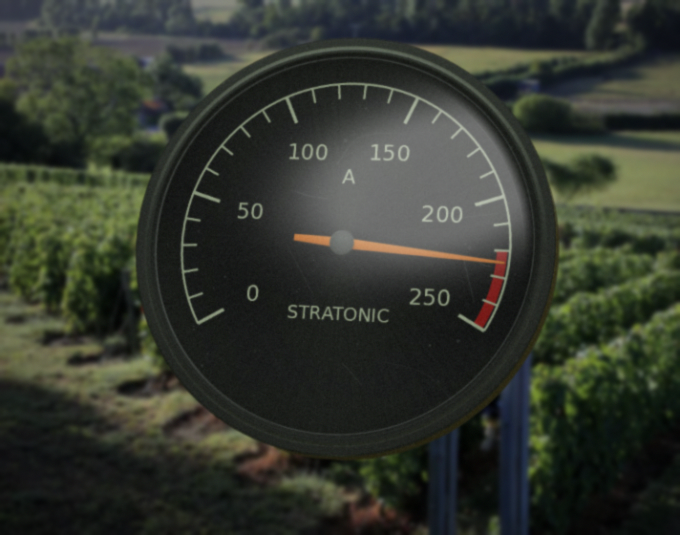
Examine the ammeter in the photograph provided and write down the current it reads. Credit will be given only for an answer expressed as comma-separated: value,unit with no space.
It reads 225,A
